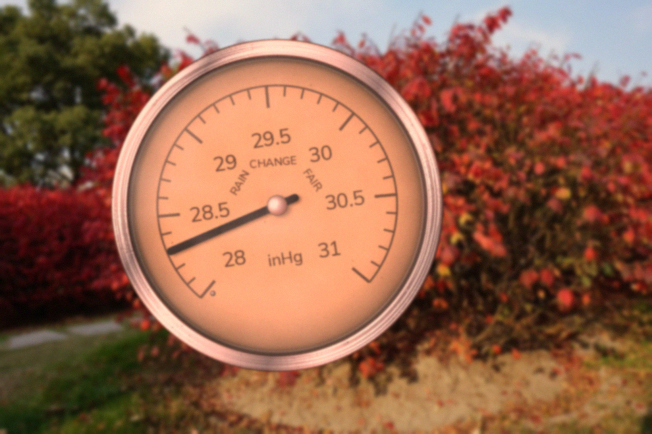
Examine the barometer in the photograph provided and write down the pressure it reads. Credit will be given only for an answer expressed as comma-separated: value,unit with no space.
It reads 28.3,inHg
